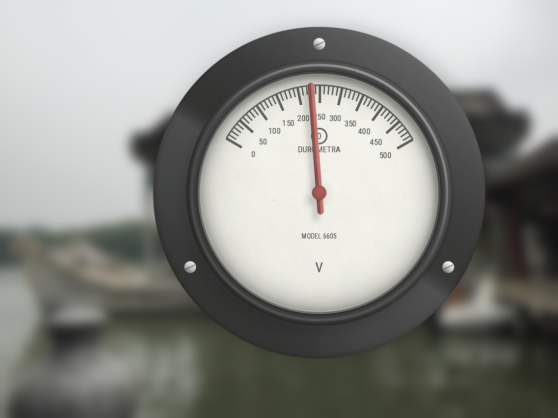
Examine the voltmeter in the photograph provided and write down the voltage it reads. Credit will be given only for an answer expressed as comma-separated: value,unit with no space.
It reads 230,V
